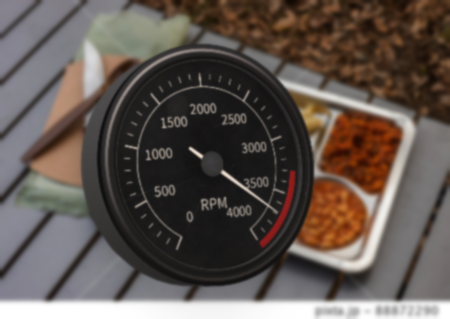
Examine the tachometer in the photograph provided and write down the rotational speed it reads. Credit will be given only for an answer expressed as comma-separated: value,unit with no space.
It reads 3700,rpm
